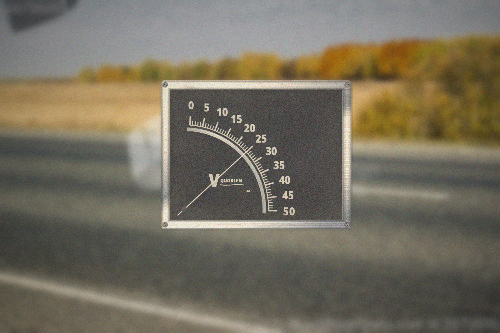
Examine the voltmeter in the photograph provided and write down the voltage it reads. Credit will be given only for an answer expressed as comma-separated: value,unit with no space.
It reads 25,V
